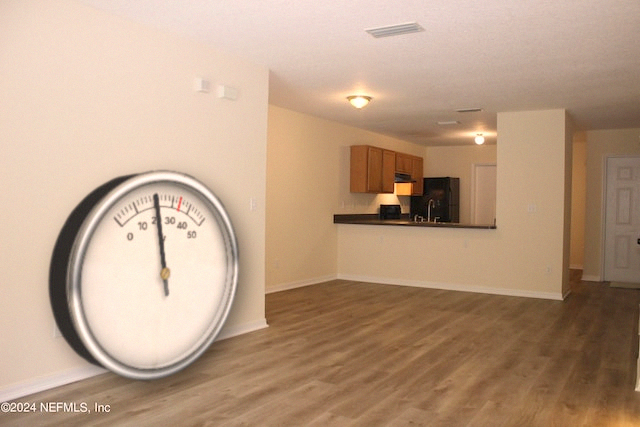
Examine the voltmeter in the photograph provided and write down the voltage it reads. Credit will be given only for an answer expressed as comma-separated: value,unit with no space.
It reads 20,V
